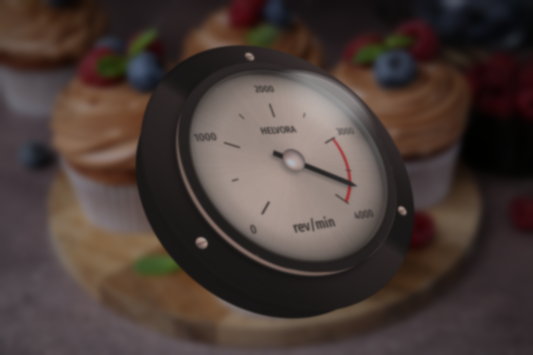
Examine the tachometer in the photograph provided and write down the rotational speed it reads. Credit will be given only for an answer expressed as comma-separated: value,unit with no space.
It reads 3750,rpm
